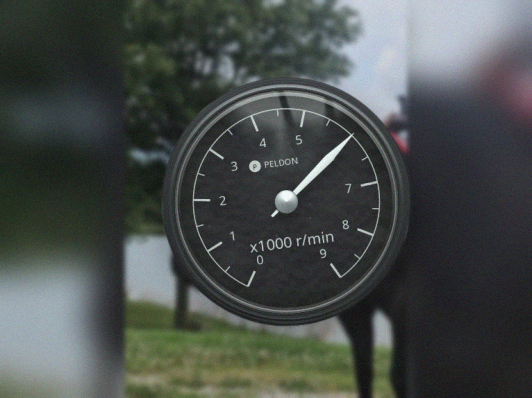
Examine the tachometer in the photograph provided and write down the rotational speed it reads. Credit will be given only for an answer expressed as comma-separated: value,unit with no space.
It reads 6000,rpm
